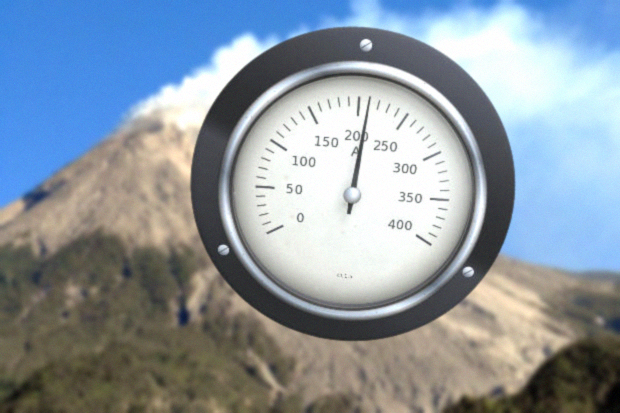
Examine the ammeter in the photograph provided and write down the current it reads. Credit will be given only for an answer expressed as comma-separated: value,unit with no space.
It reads 210,A
